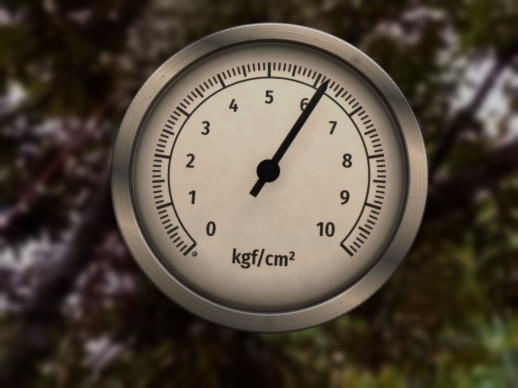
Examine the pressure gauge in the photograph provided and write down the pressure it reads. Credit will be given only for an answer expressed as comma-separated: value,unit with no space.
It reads 6.2,kg/cm²
